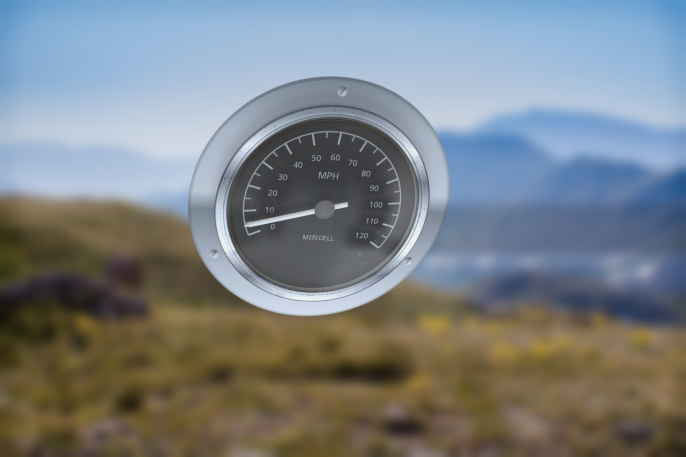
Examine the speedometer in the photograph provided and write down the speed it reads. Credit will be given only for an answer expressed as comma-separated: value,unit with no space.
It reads 5,mph
